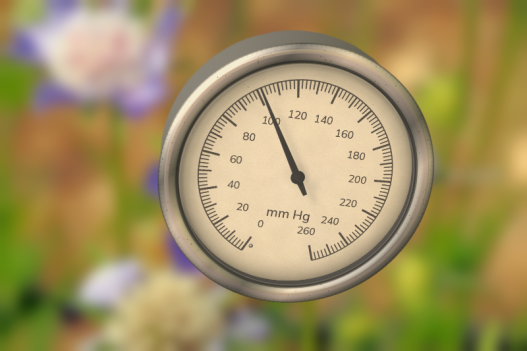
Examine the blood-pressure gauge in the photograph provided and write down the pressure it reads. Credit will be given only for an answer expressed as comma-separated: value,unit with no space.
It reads 102,mmHg
